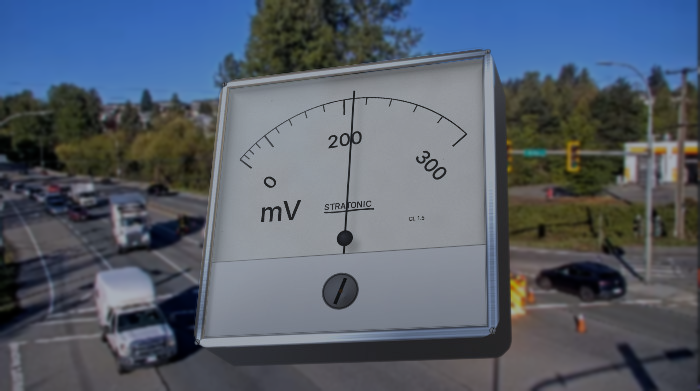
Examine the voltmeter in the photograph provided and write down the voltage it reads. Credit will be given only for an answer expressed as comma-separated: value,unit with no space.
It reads 210,mV
